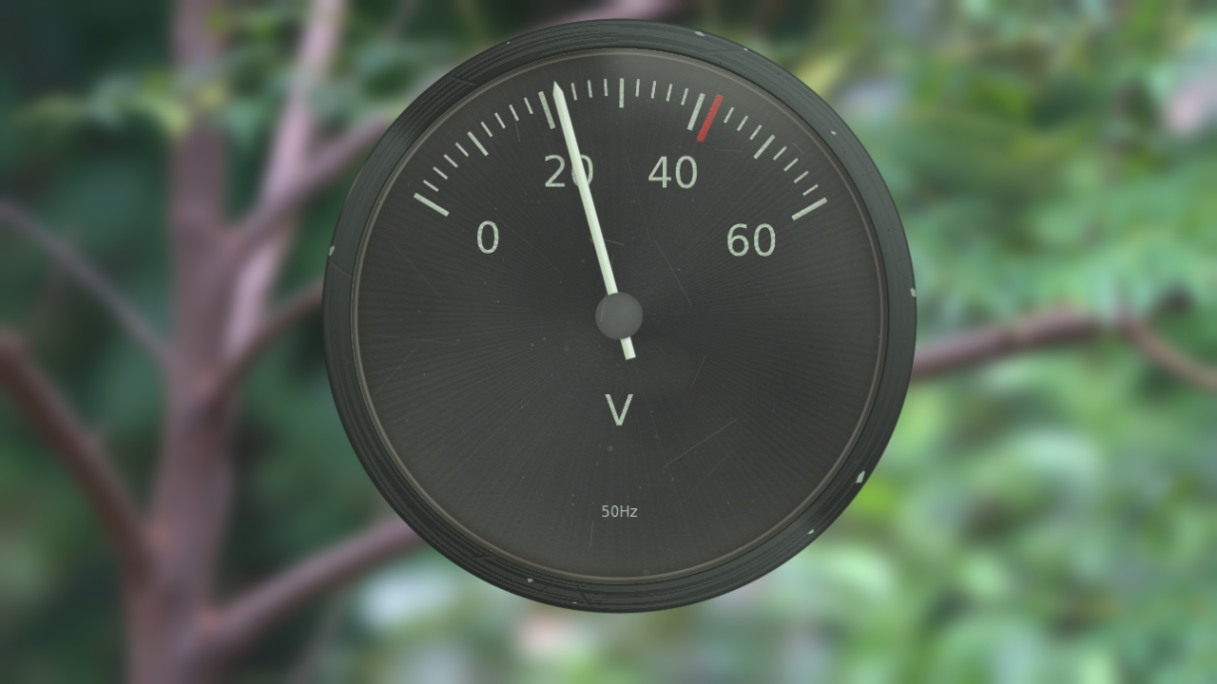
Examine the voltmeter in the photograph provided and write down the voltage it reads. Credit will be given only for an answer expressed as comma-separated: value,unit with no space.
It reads 22,V
